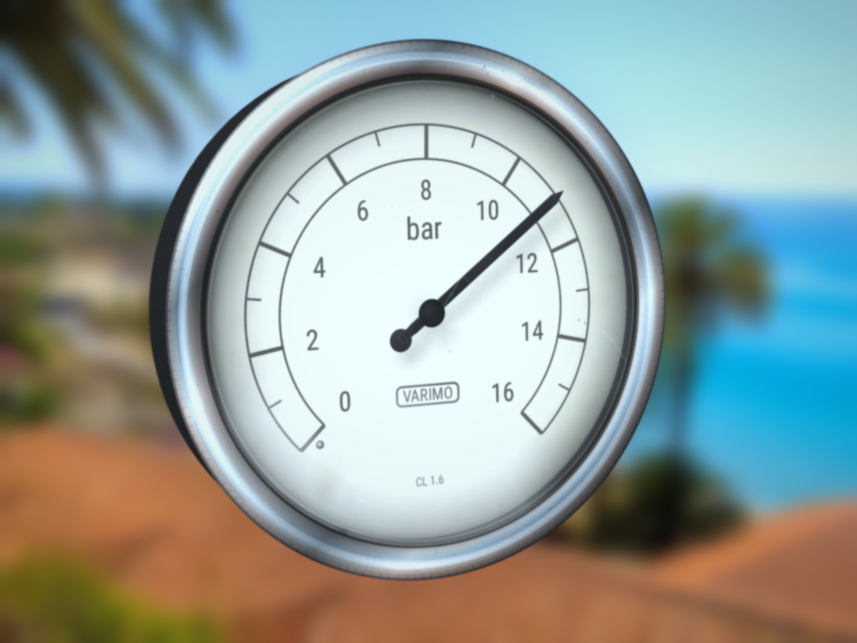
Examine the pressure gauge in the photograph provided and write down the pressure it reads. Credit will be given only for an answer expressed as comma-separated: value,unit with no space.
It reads 11,bar
